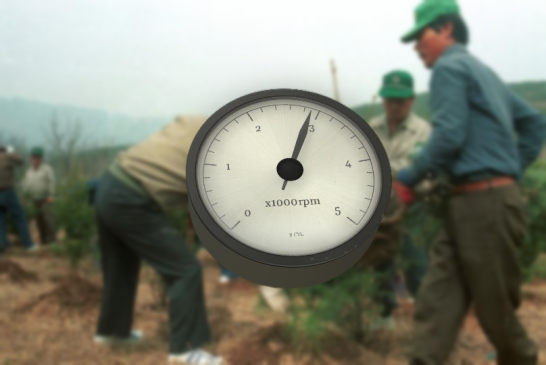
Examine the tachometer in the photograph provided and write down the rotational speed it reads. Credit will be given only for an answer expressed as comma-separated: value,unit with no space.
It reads 2900,rpm
